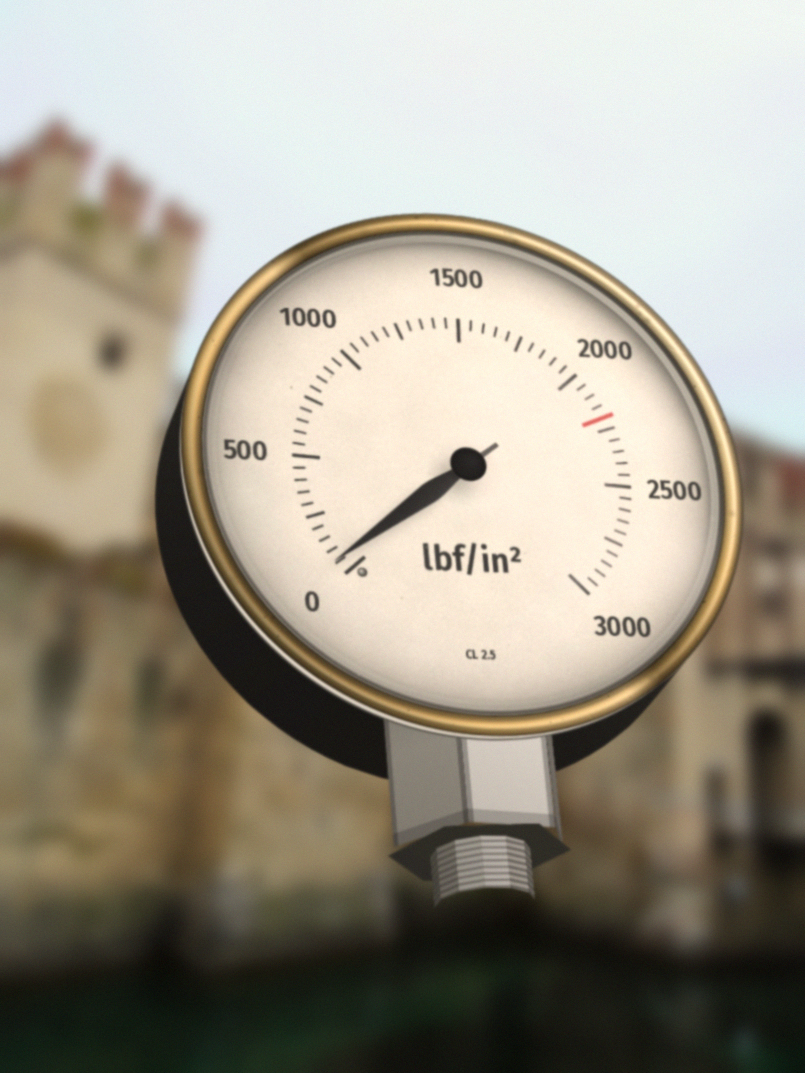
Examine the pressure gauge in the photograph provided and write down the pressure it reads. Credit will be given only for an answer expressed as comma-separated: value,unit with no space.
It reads 50,psi
